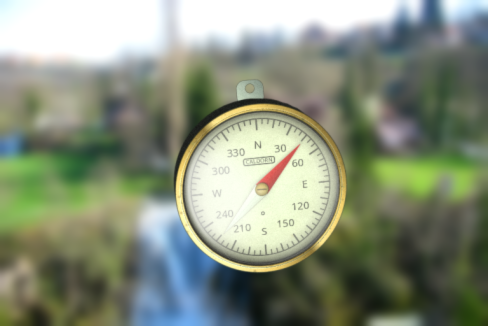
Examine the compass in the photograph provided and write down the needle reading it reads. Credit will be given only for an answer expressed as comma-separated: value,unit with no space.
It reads 45,°
